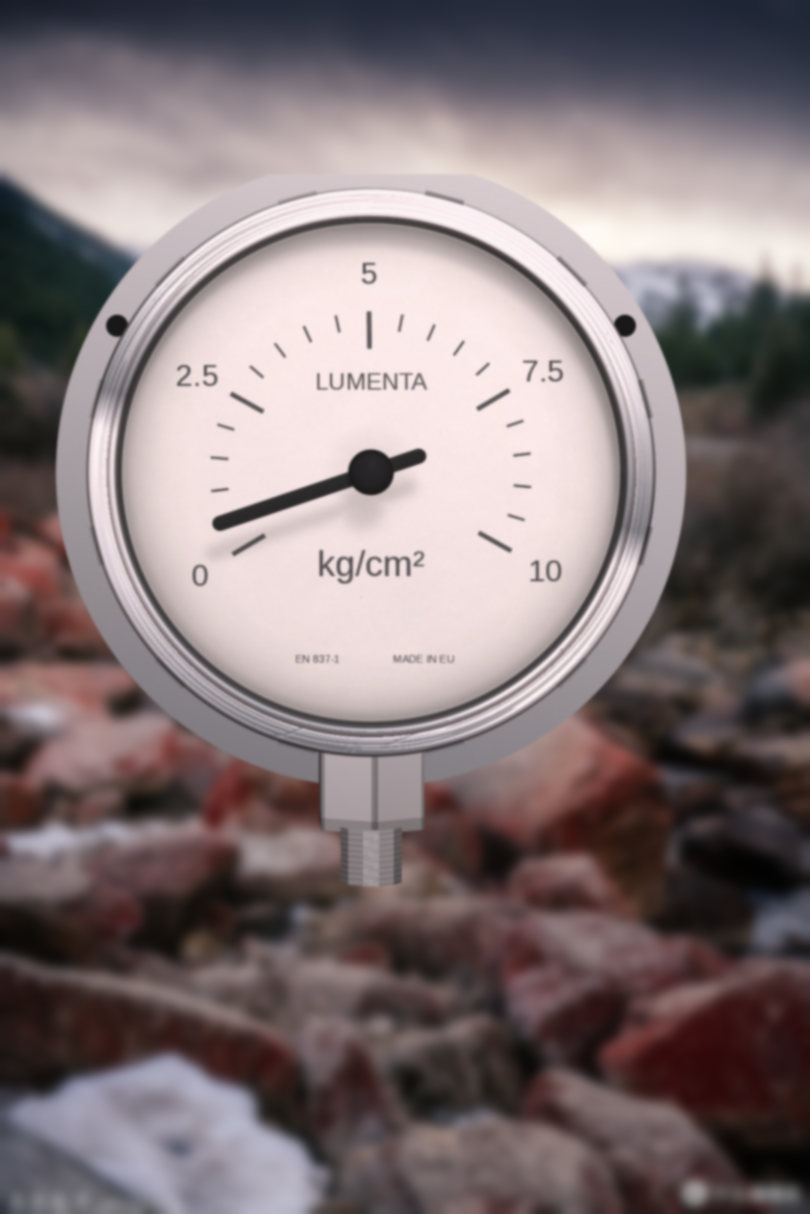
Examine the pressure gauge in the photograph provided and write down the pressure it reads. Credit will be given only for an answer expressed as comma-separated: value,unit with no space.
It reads 0.5,kg/cm²
